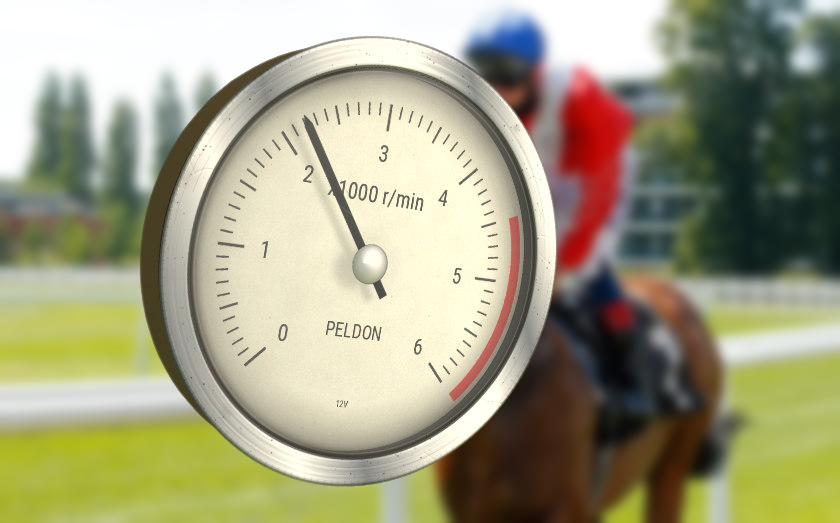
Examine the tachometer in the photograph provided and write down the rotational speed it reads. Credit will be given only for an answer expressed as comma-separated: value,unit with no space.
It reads 2200,rpm
